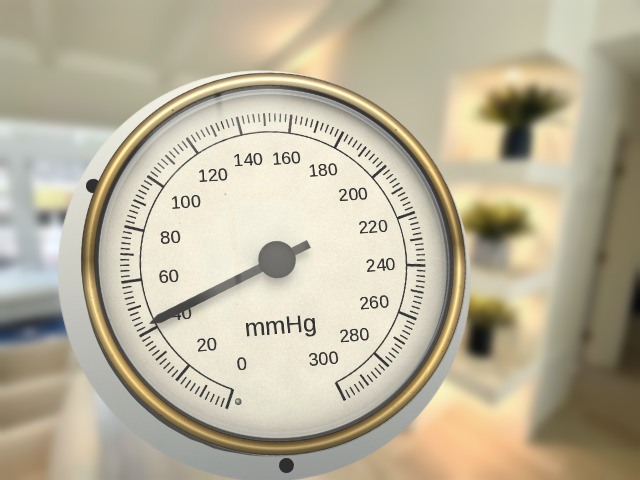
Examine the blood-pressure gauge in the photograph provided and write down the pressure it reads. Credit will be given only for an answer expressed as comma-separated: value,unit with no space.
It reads 42,mmHg
